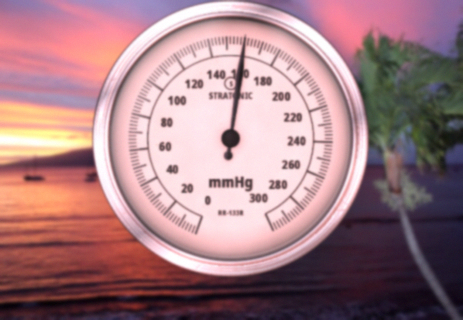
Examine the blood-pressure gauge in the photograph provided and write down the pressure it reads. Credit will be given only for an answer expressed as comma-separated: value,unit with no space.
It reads 160,mmHg
